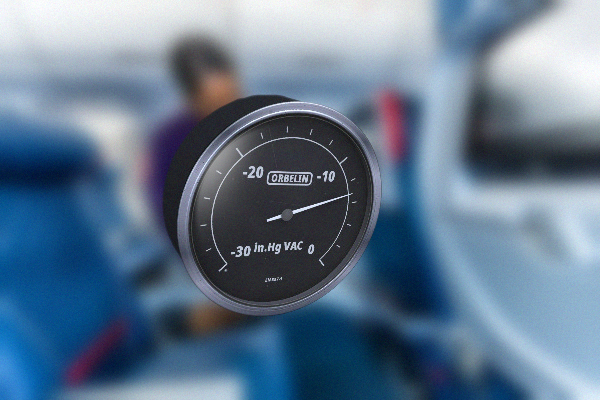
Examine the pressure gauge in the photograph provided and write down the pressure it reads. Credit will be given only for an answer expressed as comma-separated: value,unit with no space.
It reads -7,inHg
